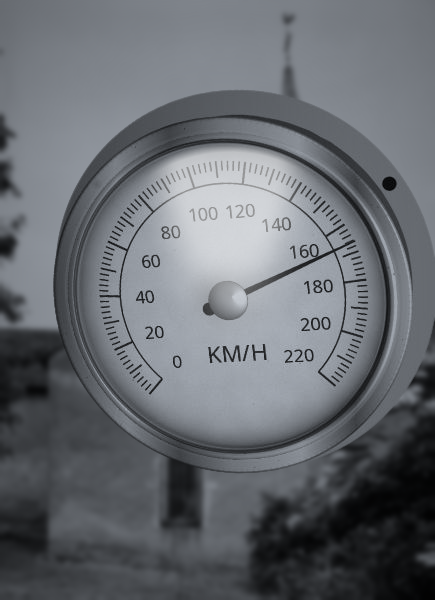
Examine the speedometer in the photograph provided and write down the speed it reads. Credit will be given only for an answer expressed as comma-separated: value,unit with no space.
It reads 166,km/h
